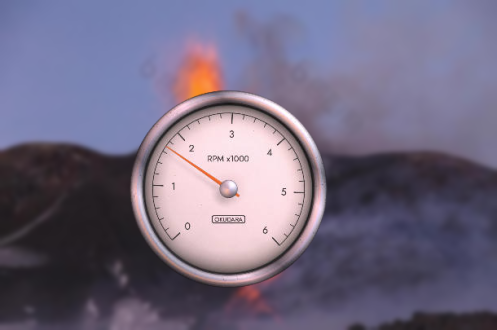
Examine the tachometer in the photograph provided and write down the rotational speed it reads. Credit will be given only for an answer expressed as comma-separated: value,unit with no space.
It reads 1700,rpm
